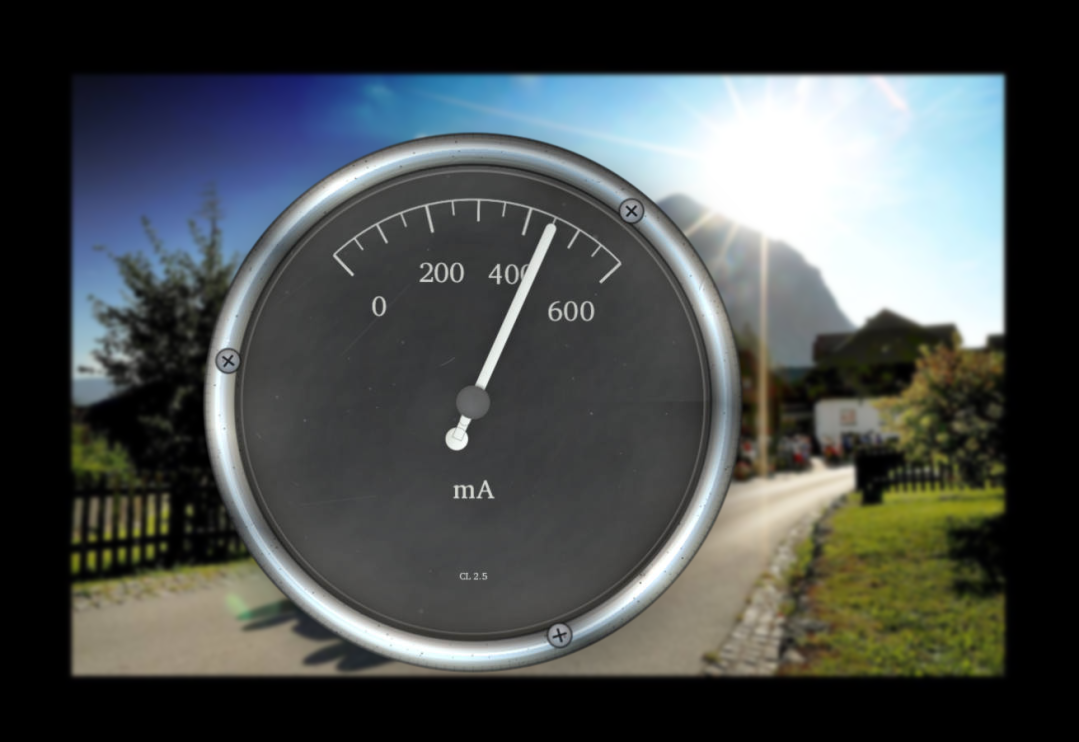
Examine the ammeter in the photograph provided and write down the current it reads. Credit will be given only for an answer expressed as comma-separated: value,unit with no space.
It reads 450,mA
